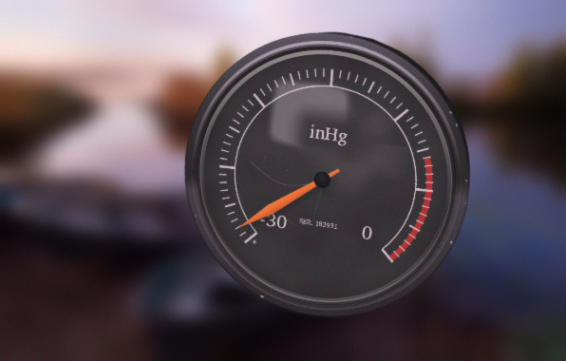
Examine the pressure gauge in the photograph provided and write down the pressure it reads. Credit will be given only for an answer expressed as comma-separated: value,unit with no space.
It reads -29,inHg
